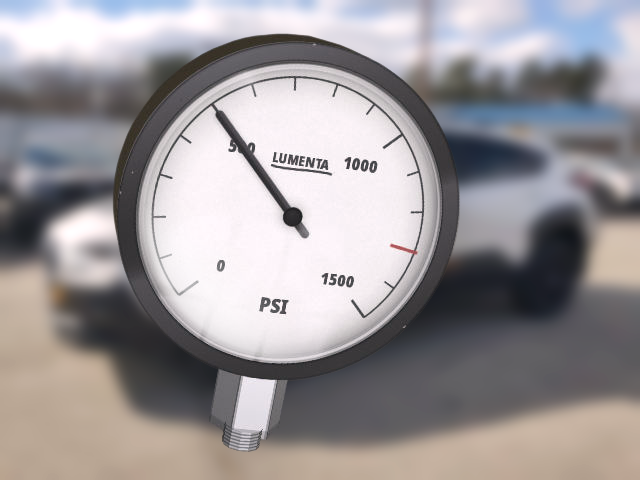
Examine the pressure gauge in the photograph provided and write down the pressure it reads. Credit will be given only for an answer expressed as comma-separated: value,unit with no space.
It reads 500,psi
